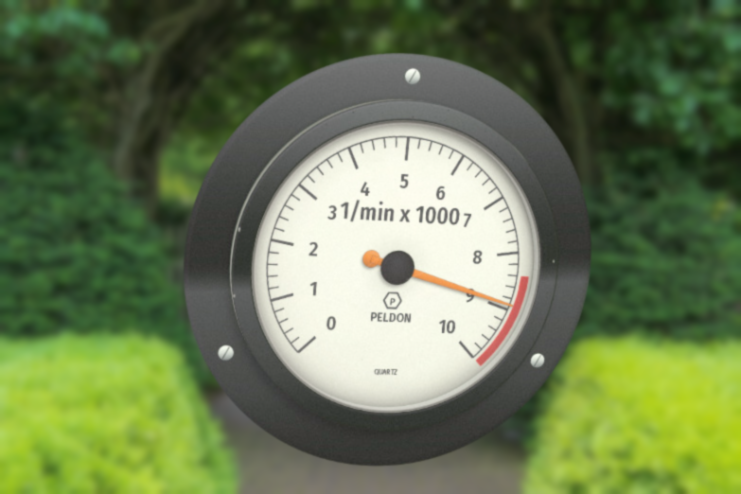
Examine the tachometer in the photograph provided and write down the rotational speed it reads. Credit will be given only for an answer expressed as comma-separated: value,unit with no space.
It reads 8900,rpm
